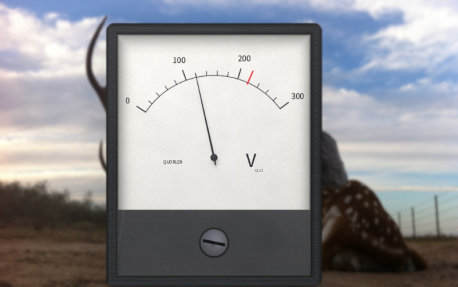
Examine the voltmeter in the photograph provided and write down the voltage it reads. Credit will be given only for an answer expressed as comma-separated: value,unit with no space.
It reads 120,V
